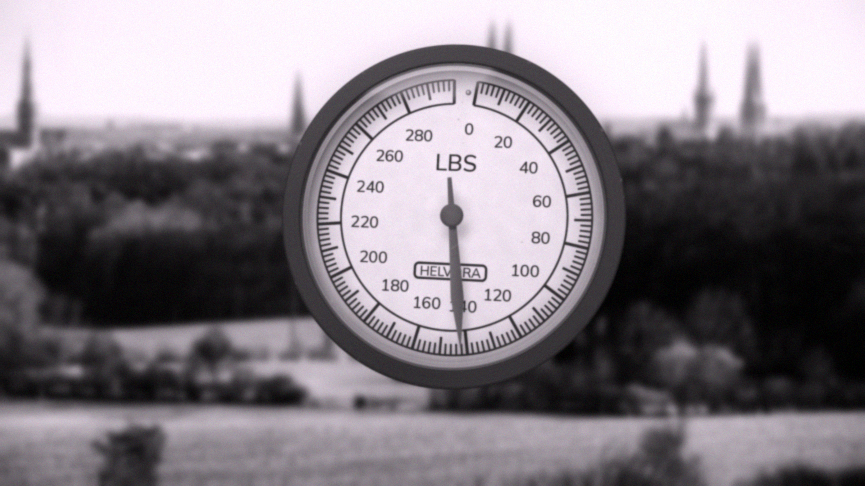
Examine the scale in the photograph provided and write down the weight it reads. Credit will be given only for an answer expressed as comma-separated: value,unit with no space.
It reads 142,lb
